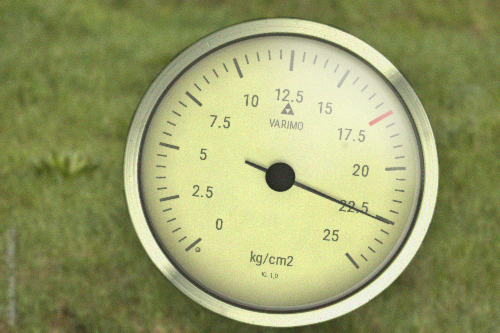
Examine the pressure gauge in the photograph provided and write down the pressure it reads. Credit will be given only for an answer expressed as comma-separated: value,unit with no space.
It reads 22.5,kg/cm²
